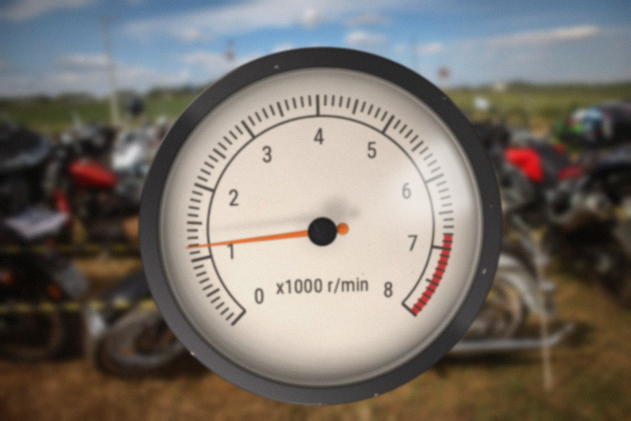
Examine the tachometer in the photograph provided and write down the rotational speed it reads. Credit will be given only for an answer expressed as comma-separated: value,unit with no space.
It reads 1200,rpm
